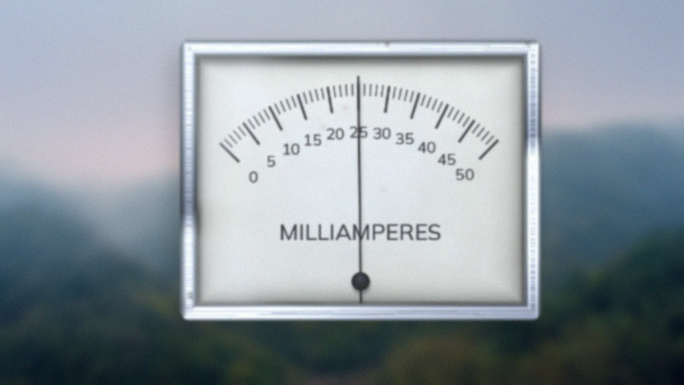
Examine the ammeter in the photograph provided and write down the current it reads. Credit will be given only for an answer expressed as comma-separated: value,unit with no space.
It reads 25,mA
